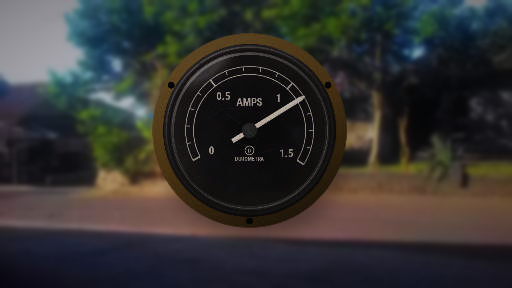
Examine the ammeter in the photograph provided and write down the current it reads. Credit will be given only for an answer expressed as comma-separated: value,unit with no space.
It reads 1.1,A
